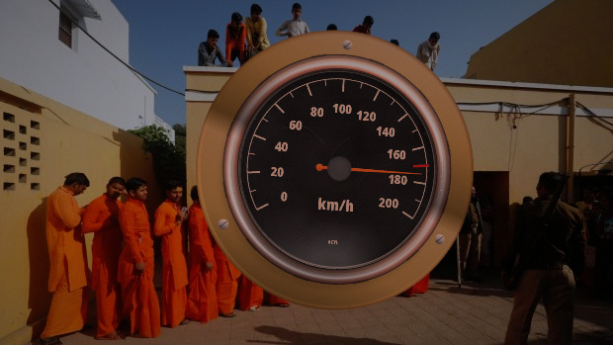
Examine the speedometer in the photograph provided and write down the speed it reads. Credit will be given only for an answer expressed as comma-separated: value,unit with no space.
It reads 175,km/h
